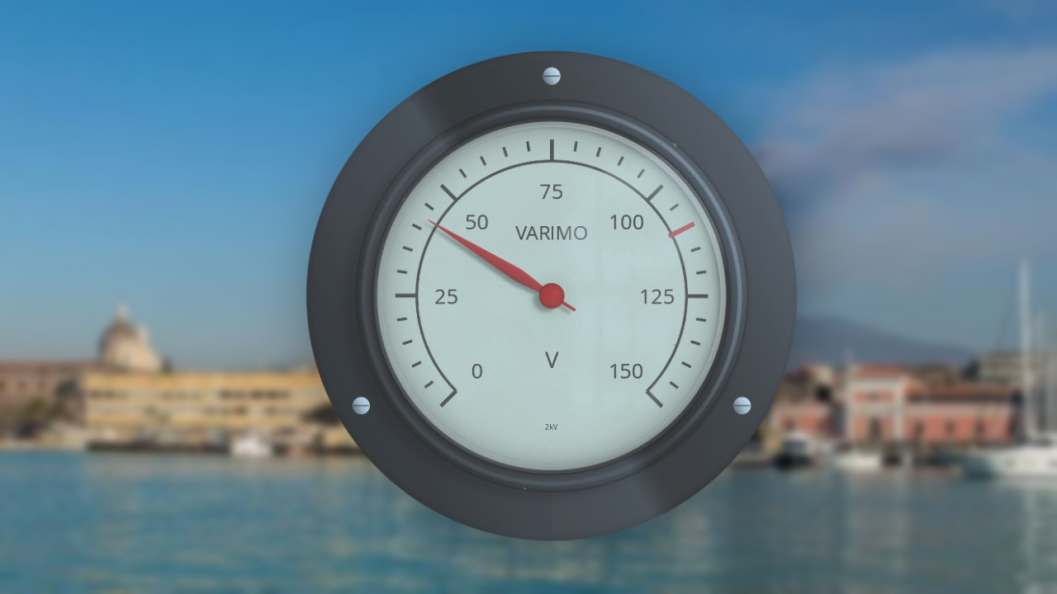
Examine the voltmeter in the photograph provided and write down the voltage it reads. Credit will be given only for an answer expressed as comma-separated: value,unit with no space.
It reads 42.5,V
